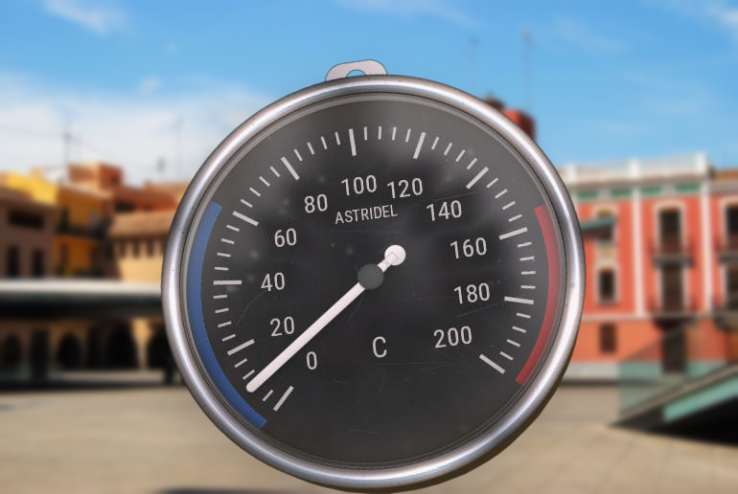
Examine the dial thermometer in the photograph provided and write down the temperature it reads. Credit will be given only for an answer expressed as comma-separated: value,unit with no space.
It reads 8,°C
